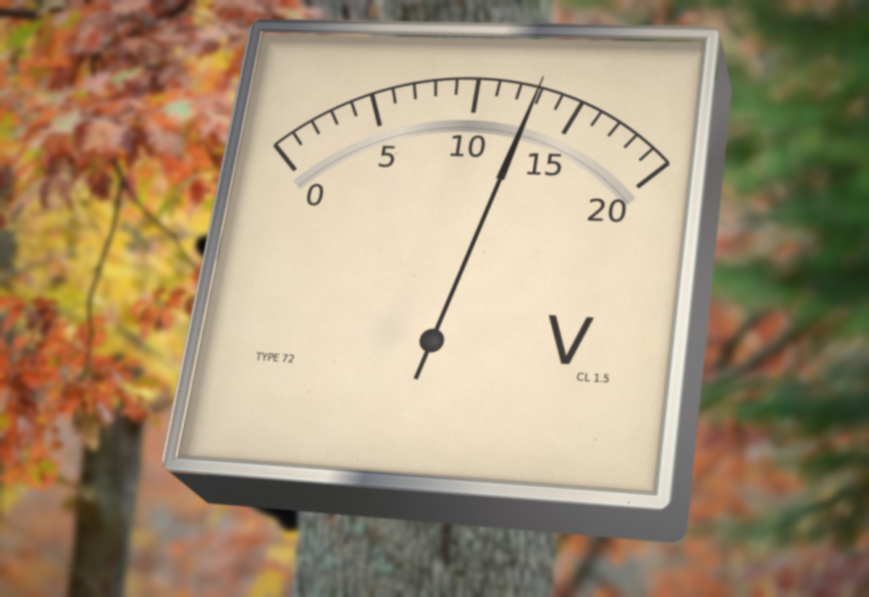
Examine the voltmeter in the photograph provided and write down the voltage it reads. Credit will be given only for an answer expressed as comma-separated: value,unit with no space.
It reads 13,V
